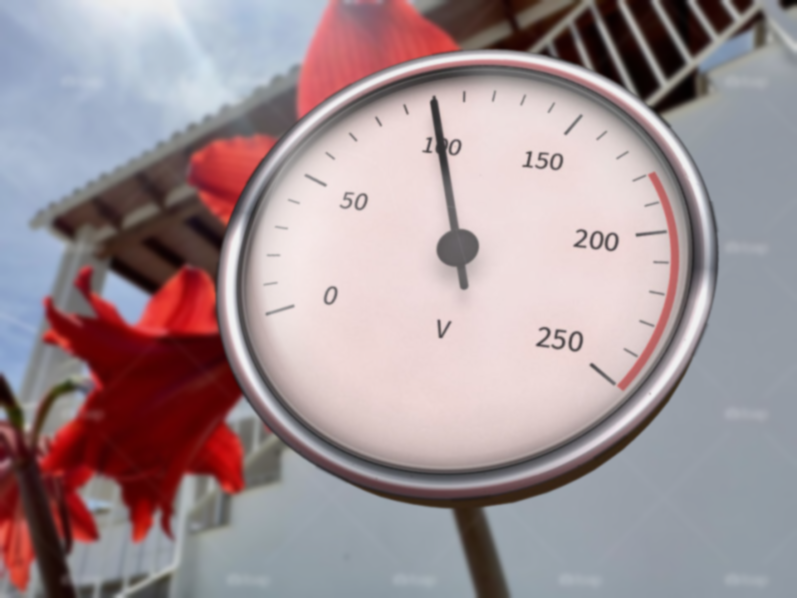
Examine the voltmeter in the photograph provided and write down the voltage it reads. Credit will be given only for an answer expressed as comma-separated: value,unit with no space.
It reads 100,V
